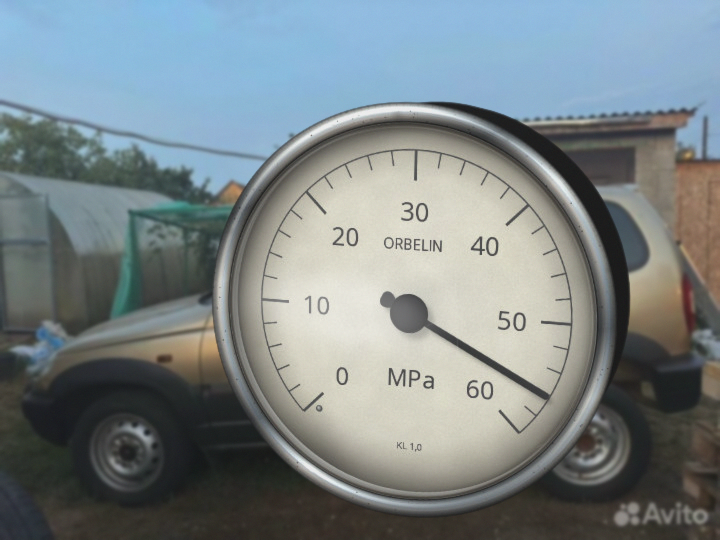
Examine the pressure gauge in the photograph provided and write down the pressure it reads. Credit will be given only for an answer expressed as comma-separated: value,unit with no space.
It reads 56,MPa
